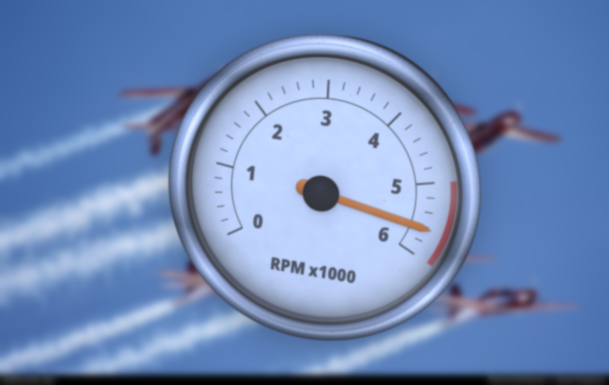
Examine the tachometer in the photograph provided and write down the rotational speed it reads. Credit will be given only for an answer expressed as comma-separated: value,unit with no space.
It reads 5600,rpm
